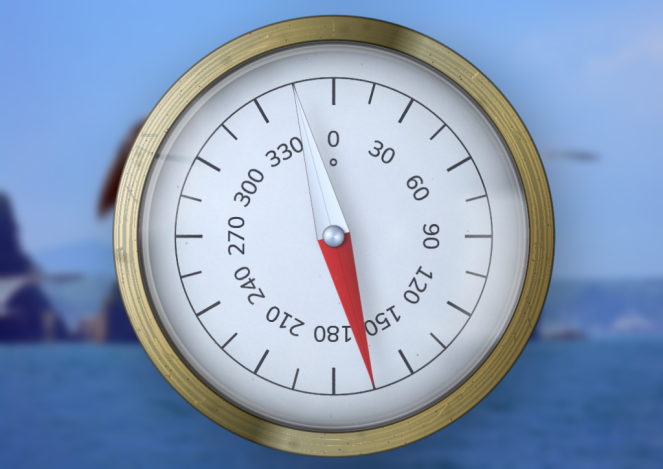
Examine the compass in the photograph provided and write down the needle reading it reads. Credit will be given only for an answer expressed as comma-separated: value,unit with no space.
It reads 165,°
